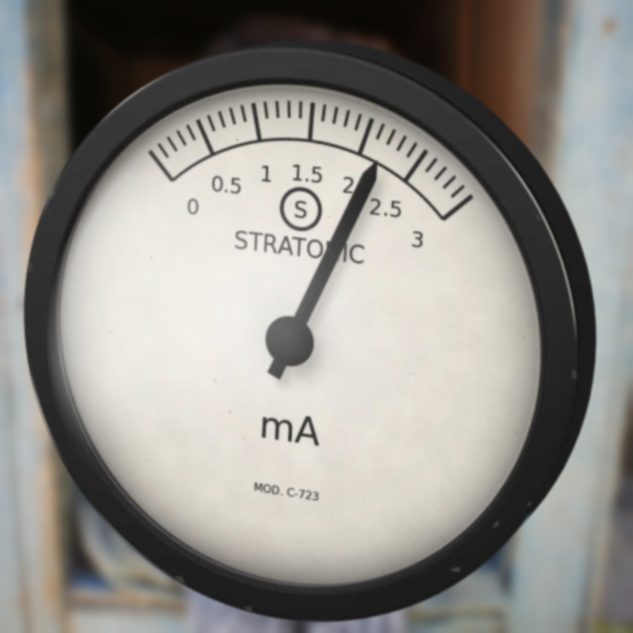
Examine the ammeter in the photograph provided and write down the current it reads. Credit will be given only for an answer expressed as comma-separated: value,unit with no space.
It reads 2.2,mA
